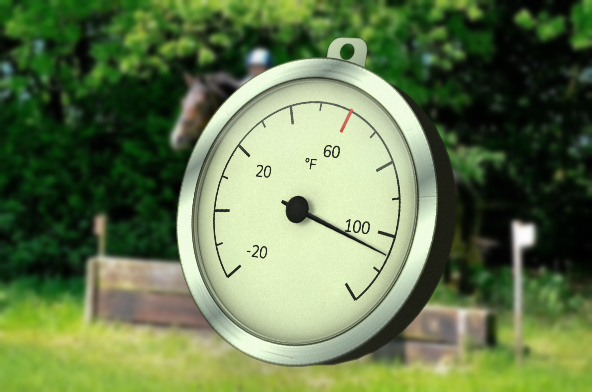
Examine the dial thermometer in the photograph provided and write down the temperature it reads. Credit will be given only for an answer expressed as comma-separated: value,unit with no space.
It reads 105,°F
